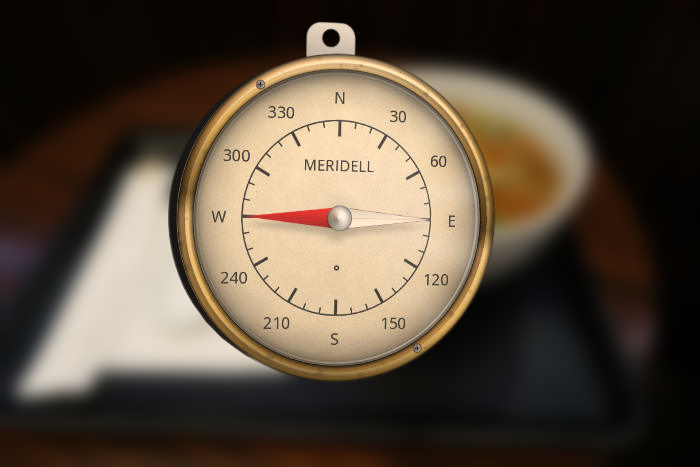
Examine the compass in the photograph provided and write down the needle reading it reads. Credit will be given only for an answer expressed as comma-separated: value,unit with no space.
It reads 270,°
